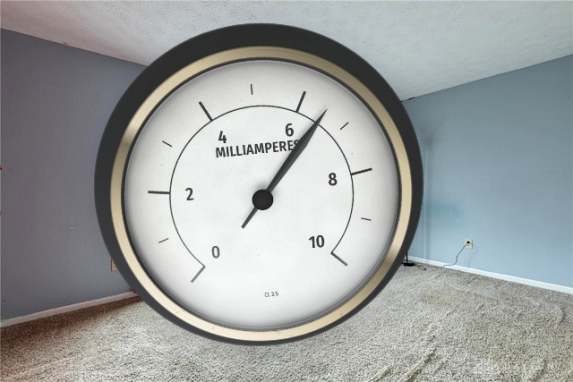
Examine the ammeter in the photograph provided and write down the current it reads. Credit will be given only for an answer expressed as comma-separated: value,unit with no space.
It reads 6.5,mA
